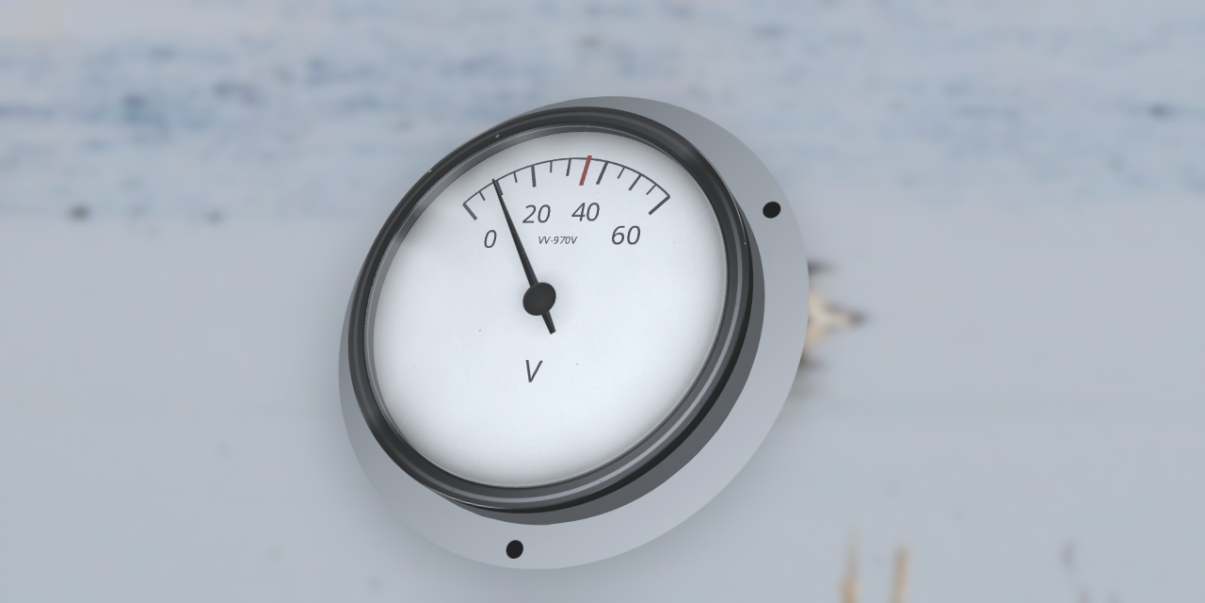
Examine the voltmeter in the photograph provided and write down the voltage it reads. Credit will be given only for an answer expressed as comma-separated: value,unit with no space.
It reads 10,V
